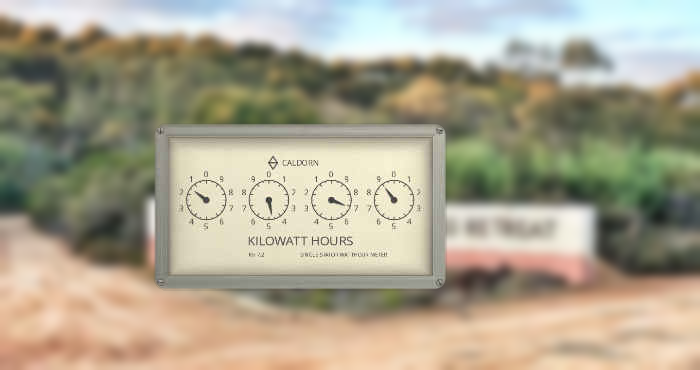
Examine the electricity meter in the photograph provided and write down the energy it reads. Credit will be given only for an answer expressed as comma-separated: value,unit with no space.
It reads 1469,kWh
